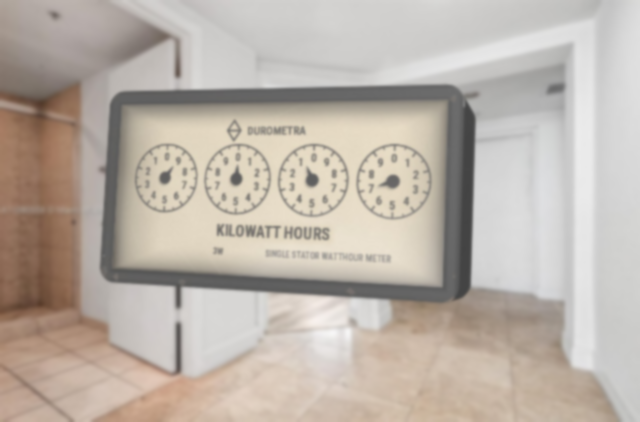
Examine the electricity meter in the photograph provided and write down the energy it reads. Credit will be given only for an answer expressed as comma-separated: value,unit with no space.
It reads 9007,kWh
